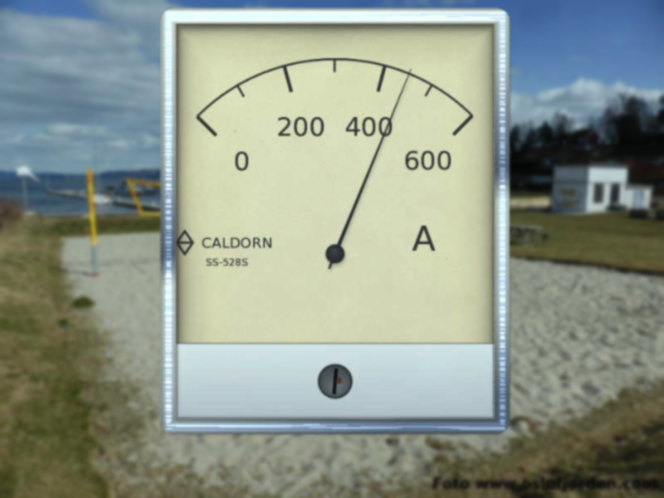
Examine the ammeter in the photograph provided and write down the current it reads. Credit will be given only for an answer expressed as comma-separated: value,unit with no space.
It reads 450,A
